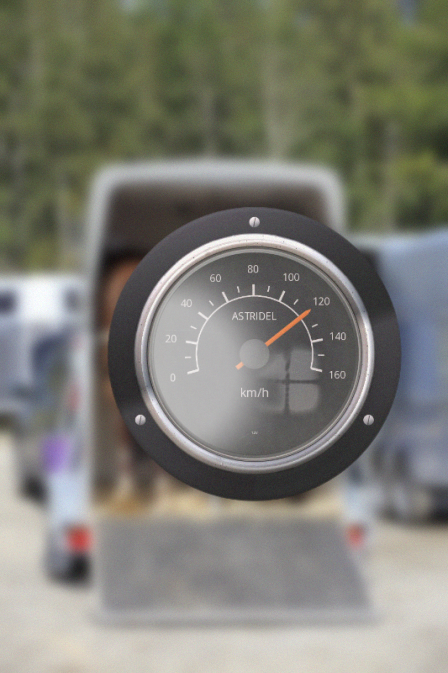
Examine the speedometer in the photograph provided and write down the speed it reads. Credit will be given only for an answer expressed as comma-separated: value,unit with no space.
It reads 120,km/h
